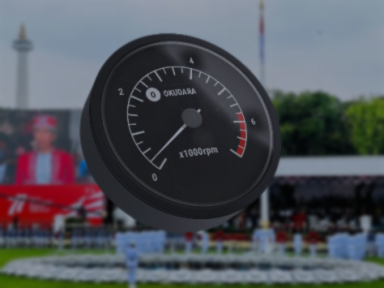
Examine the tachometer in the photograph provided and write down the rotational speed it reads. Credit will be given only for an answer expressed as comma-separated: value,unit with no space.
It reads 250,rpm
